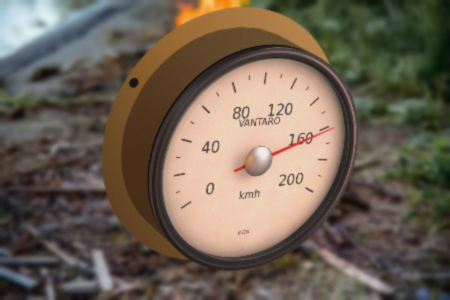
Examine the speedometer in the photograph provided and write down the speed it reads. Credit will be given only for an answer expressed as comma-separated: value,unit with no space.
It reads 160,km/h
